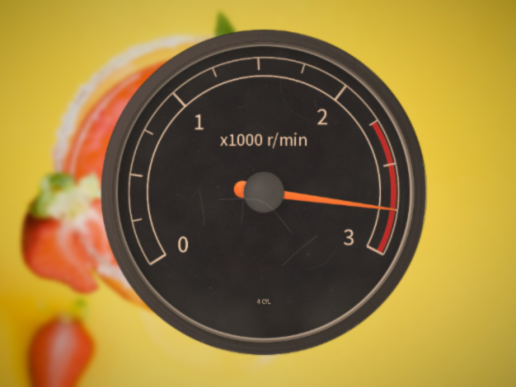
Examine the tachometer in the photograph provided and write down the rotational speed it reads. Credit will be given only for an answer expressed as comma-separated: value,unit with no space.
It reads 2750,rpm
